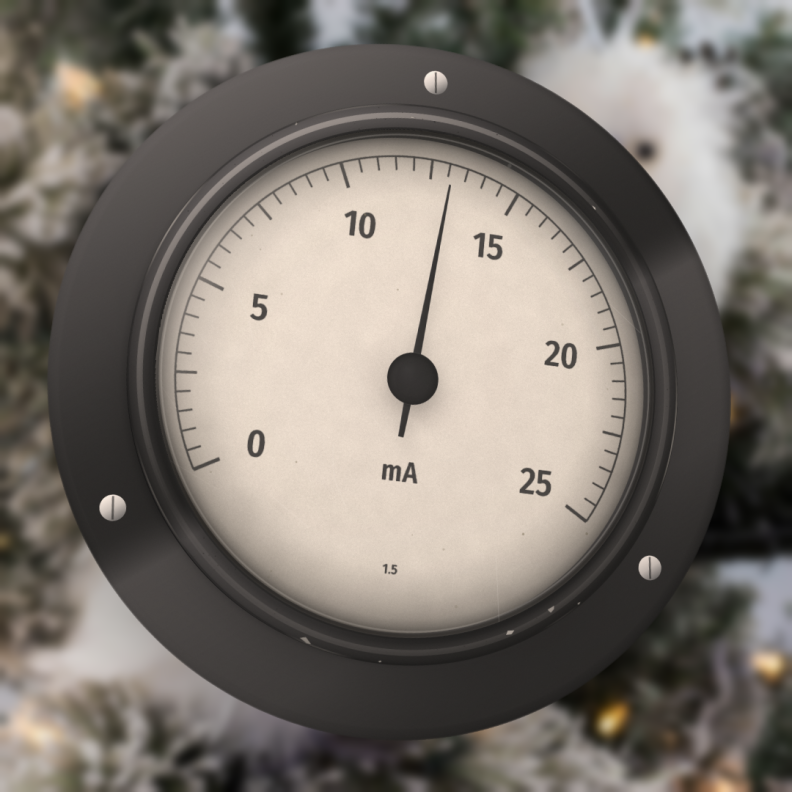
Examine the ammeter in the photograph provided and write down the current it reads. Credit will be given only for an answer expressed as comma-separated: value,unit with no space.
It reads 13,mA
